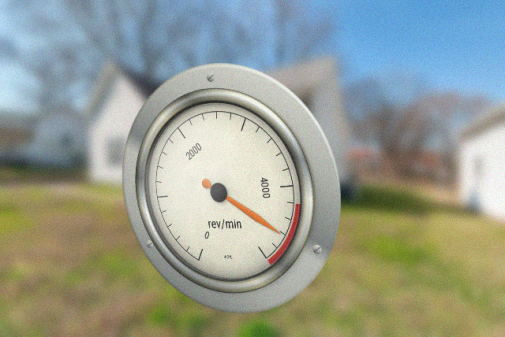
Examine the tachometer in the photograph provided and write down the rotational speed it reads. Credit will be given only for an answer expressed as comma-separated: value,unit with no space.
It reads 4600,rpm
